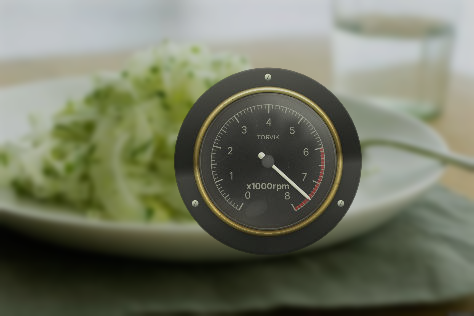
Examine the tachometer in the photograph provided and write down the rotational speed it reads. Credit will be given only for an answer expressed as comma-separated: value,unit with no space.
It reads 7500,rpm
